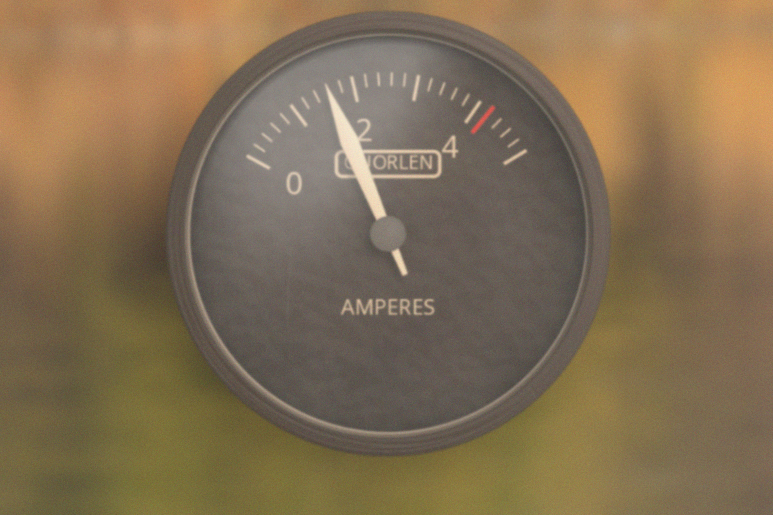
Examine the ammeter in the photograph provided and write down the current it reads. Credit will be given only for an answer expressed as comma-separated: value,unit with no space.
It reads 1.6,A
